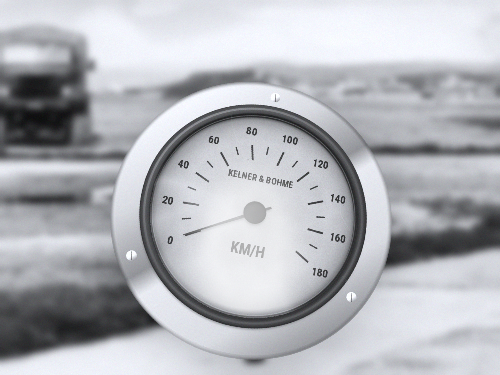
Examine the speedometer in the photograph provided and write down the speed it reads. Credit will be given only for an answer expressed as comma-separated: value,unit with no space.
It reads 0,km/h
